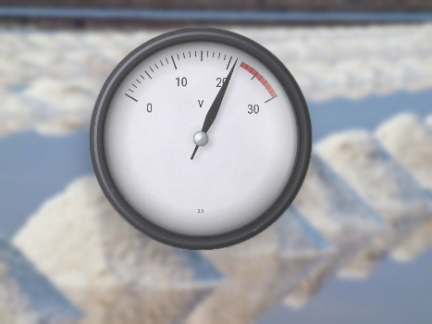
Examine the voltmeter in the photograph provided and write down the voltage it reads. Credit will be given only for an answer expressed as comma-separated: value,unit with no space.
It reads 21,V
